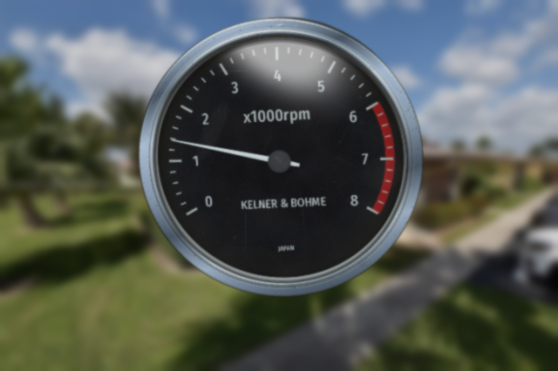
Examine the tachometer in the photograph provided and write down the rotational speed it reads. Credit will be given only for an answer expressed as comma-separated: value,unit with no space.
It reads 1400,rpm
